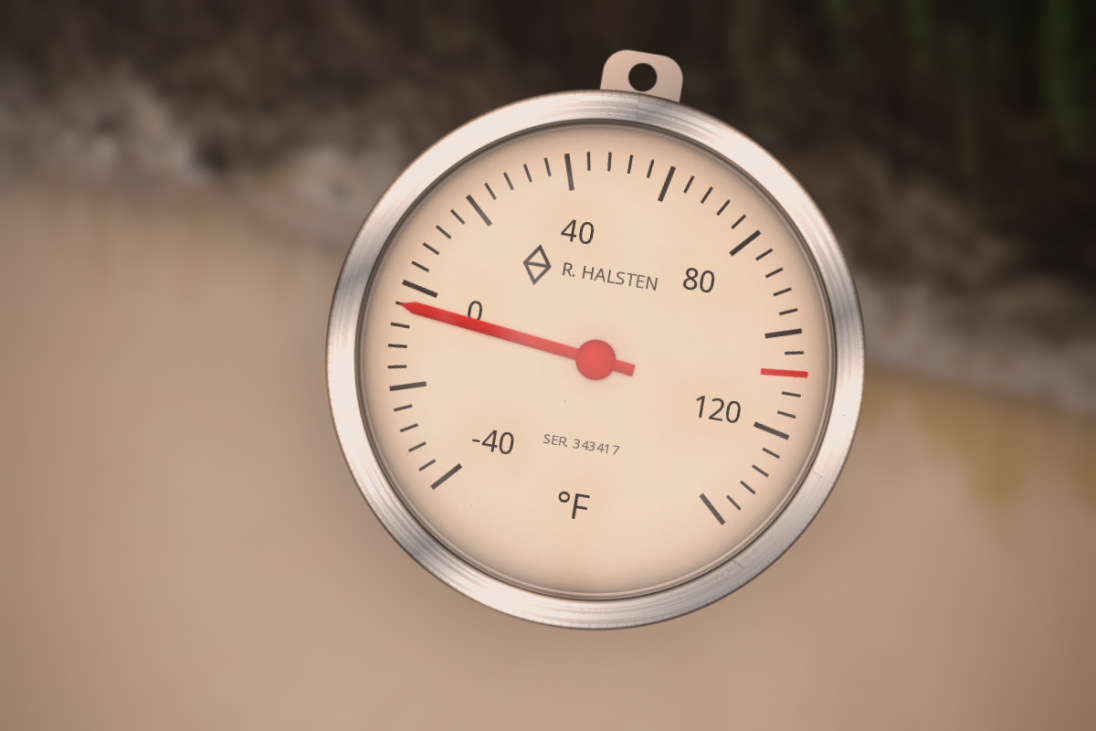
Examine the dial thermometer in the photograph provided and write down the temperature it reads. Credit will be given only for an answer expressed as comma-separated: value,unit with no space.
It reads -4,°F
